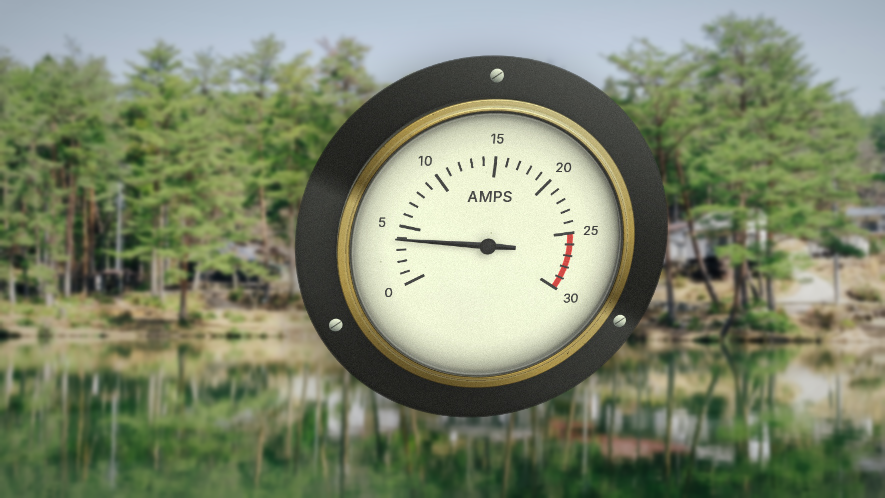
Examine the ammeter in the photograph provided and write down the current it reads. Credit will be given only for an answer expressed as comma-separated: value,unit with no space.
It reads 4,A
